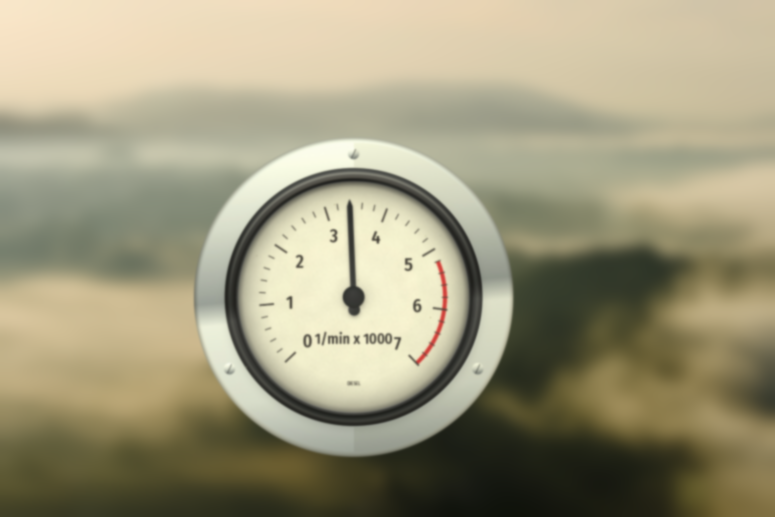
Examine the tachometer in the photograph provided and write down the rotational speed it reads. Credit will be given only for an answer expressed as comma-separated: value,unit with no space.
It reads 3400,rpm
